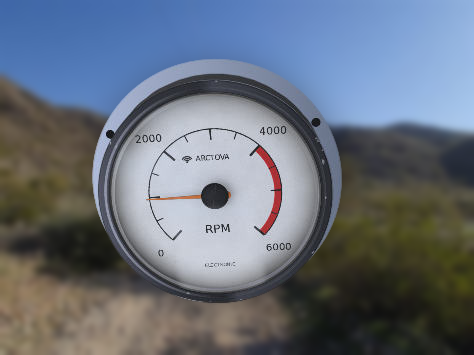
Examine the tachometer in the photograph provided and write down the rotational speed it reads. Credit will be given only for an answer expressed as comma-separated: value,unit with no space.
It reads 1000,rpm
